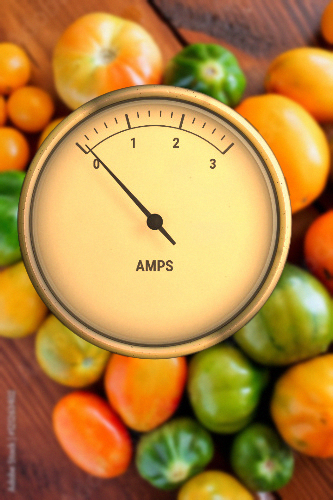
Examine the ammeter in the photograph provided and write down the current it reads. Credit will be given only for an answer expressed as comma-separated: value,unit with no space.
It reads 0.1,A
